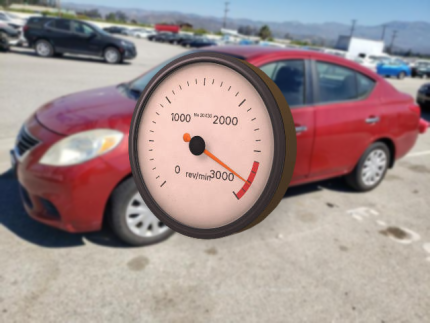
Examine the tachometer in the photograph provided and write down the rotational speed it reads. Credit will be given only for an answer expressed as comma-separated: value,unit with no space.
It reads 2800,rpm
